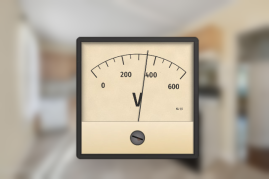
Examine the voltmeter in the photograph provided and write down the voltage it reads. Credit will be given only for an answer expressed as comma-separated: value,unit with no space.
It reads 350,V
